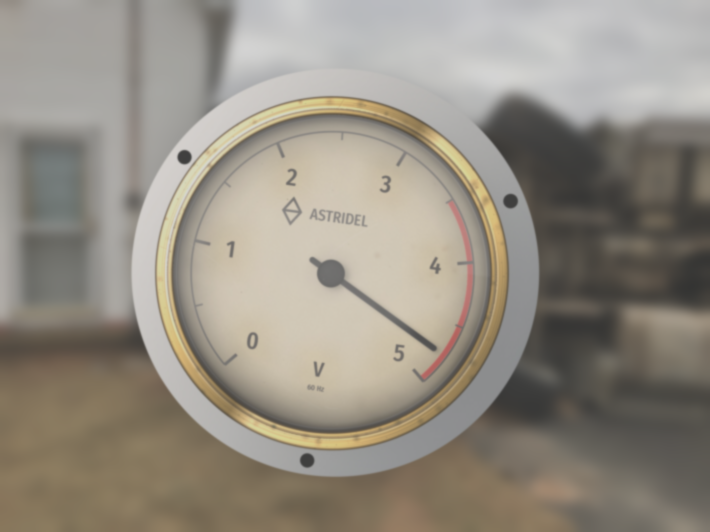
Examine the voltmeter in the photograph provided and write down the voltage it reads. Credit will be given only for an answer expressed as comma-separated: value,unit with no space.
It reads 4.75,V
